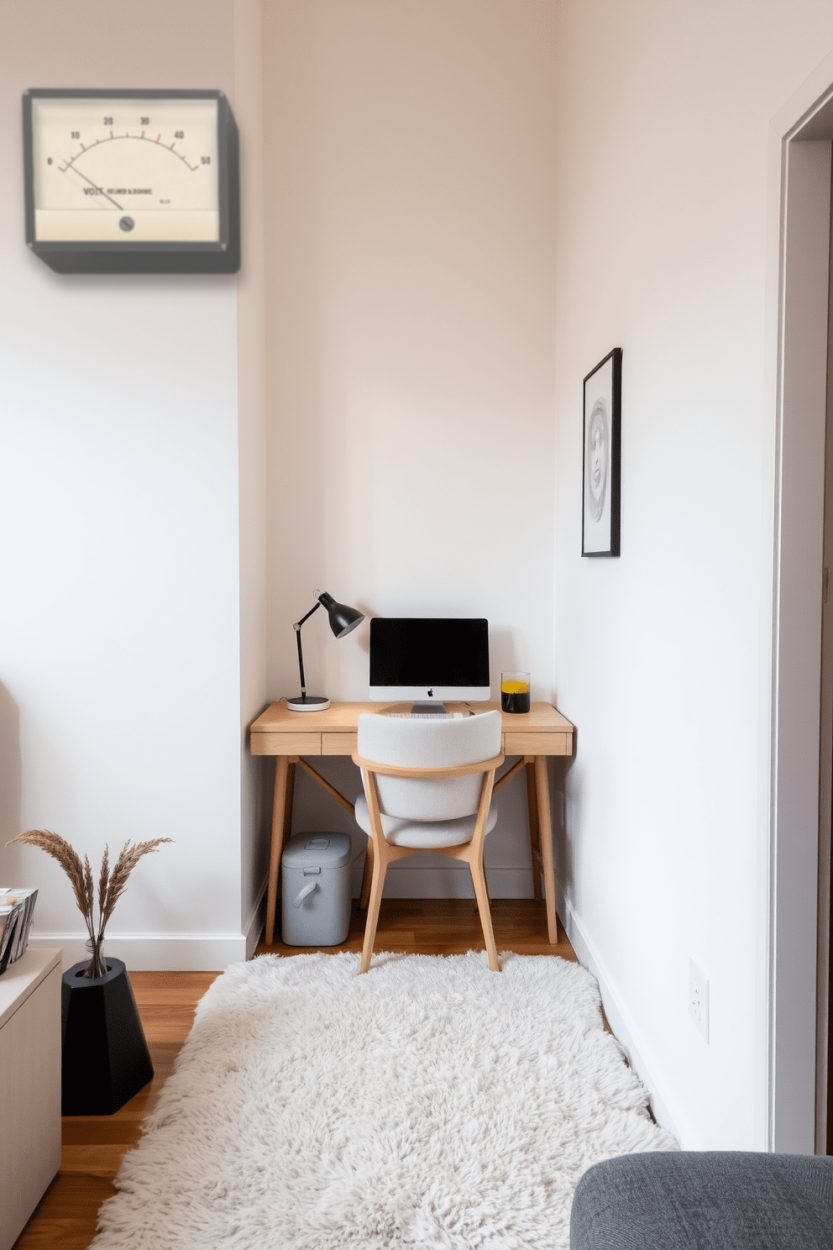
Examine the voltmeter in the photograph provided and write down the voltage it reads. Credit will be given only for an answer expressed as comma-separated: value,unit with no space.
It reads 2.5,V
